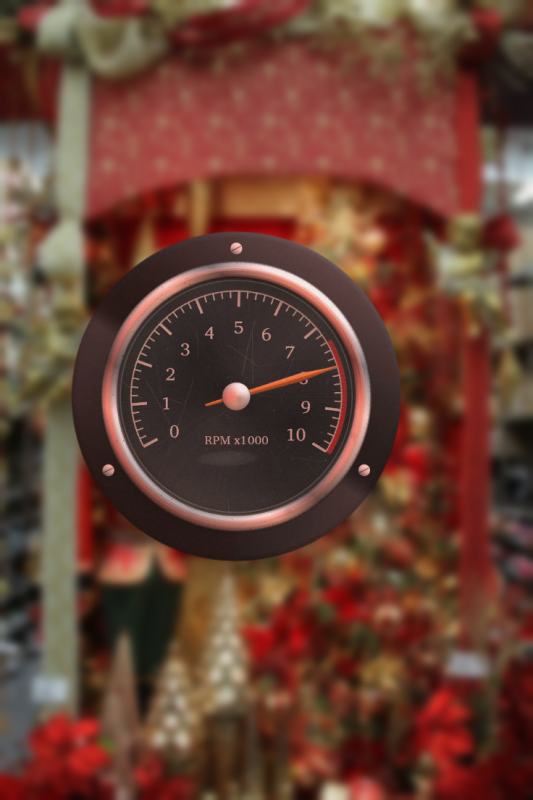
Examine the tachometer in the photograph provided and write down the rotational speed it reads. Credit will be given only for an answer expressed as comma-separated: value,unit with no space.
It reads 8000,rpm
